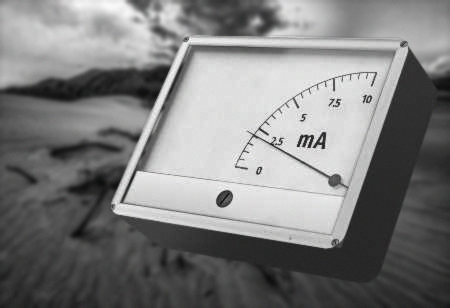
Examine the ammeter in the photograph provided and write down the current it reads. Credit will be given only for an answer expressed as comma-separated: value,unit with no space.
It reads 2,mA
